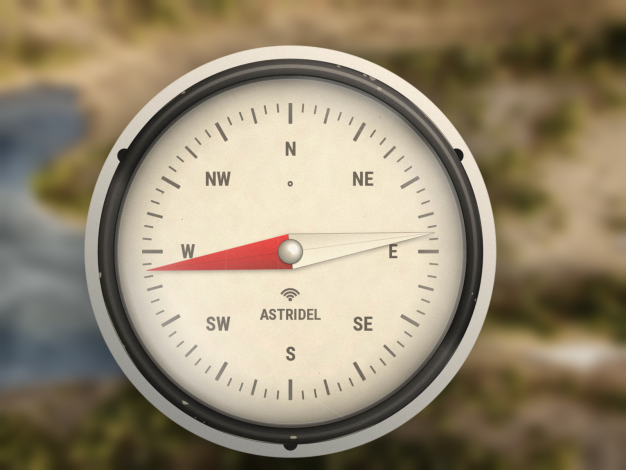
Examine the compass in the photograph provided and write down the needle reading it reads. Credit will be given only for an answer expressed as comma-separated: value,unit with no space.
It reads 262.5,°
